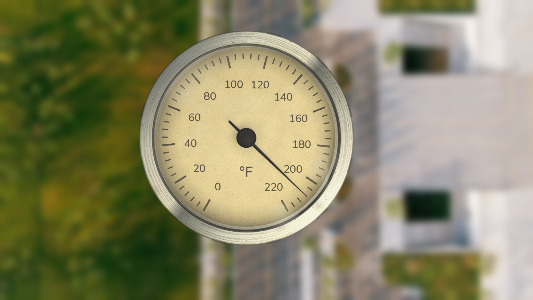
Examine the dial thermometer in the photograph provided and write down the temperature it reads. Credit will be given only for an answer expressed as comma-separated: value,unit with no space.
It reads 208,°F
